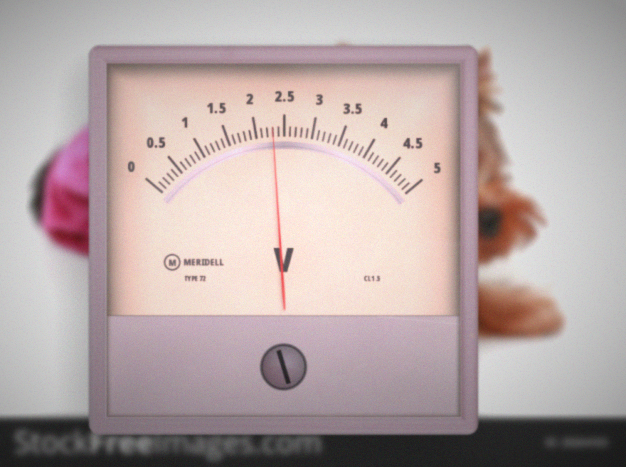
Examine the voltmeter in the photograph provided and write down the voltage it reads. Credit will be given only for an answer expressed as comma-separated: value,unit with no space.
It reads 2.3,V
